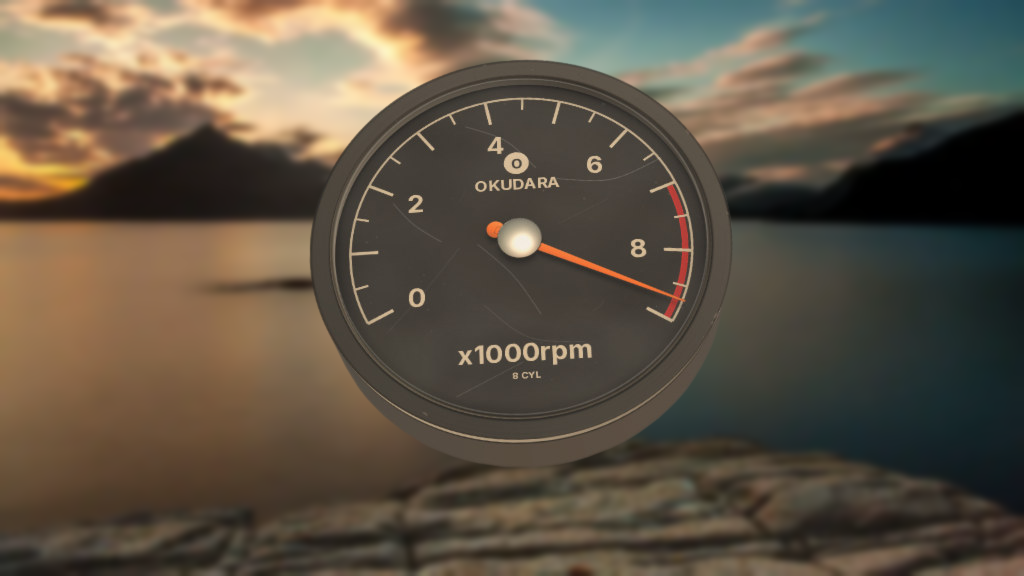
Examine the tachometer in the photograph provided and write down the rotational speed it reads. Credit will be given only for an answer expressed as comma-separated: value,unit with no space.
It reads 8750,rpm
